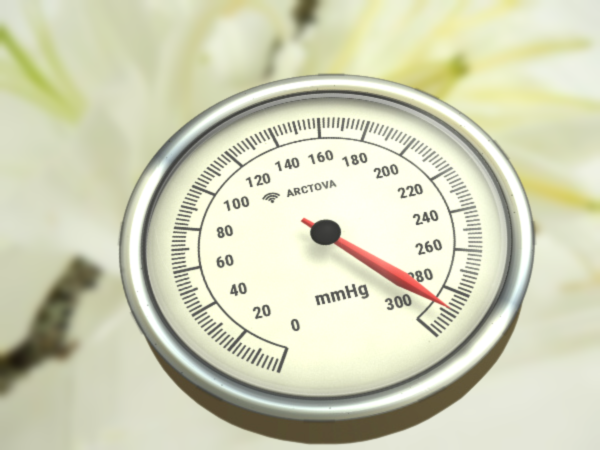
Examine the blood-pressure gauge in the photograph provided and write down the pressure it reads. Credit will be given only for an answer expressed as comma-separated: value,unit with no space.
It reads 290,mmHg
